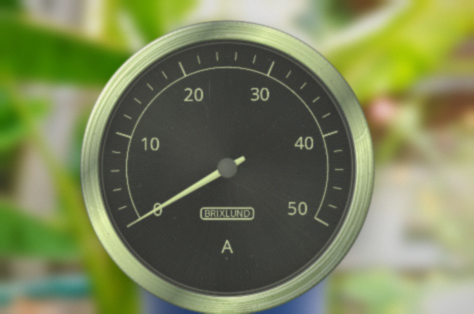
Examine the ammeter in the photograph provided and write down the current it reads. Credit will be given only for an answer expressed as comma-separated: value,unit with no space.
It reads 0,A
